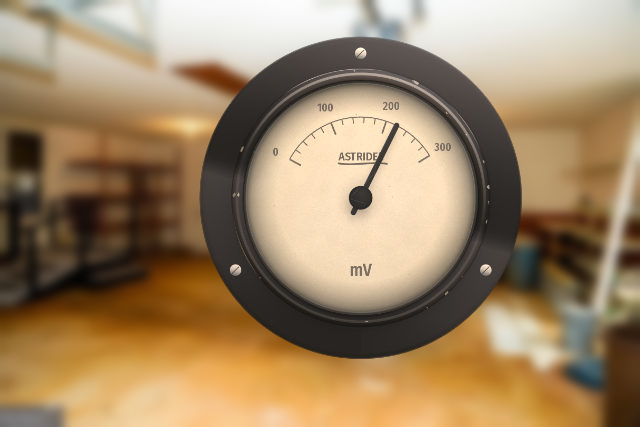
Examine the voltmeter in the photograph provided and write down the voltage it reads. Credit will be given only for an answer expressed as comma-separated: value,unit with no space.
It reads 220,mV
